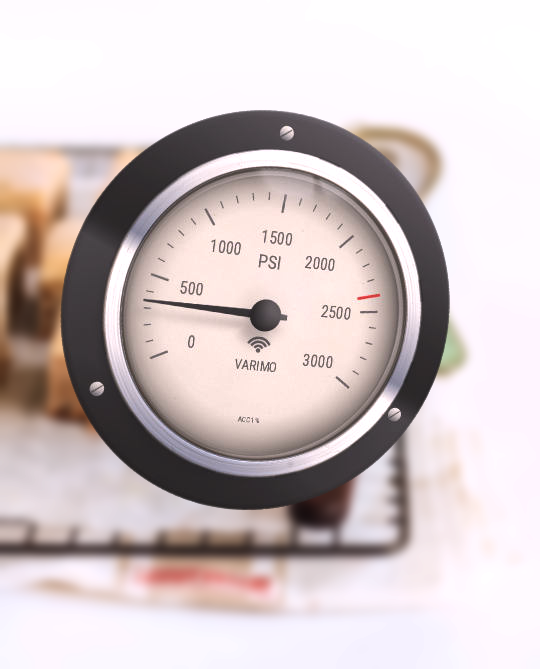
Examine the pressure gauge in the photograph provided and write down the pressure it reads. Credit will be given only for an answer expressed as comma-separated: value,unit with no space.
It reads 350,psi
